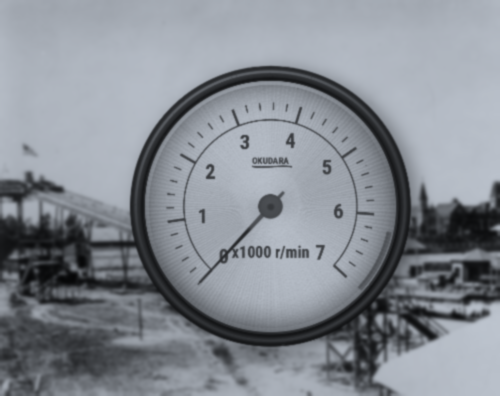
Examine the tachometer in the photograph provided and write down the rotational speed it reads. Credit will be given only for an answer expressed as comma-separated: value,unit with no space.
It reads 0,rpm
